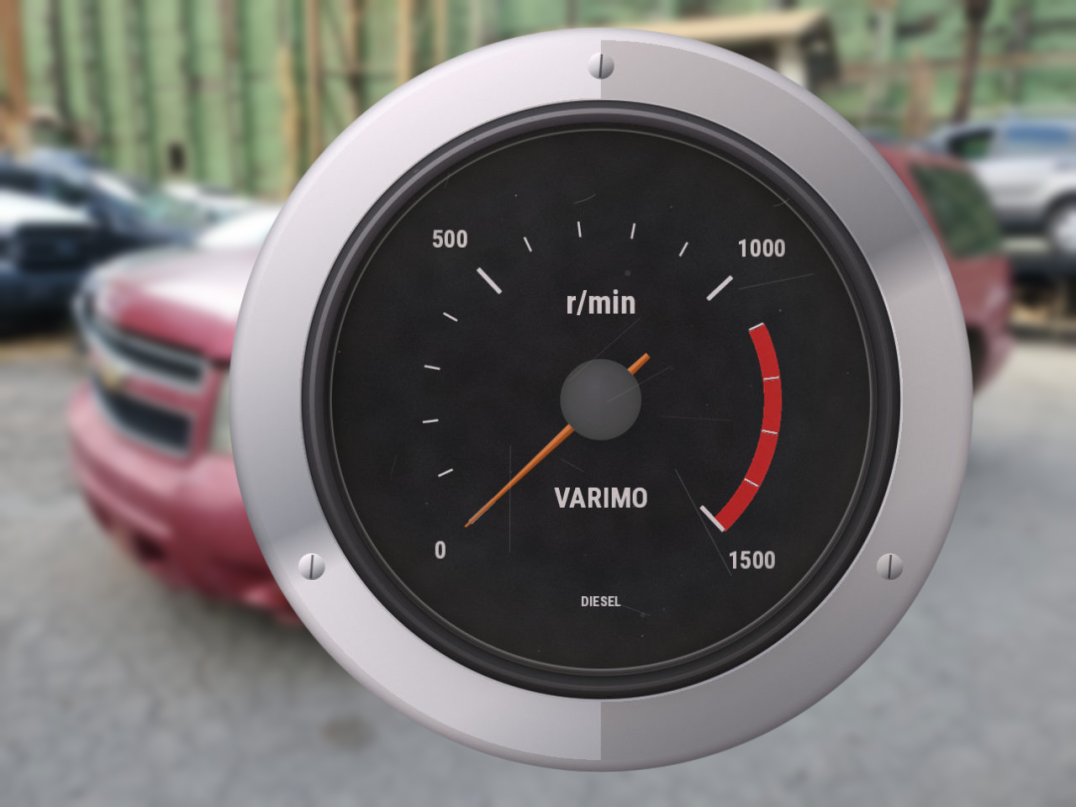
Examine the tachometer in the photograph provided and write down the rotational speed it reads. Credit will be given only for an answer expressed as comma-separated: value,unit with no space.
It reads 0,rpm
